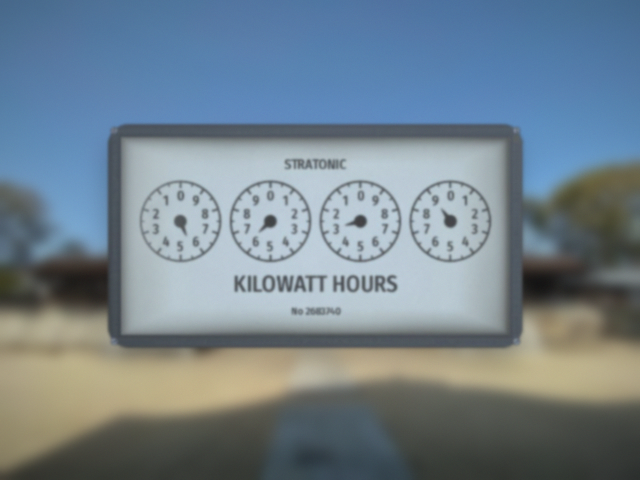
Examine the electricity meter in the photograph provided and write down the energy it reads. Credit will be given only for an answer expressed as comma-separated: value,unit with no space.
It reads 5629,kWh
